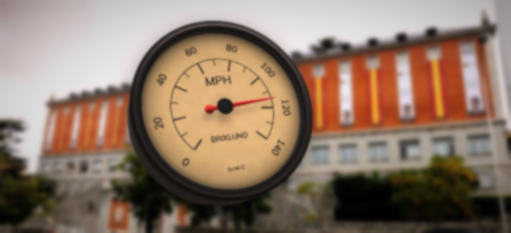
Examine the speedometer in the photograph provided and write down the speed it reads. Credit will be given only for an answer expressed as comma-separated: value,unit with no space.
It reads 115,mph
